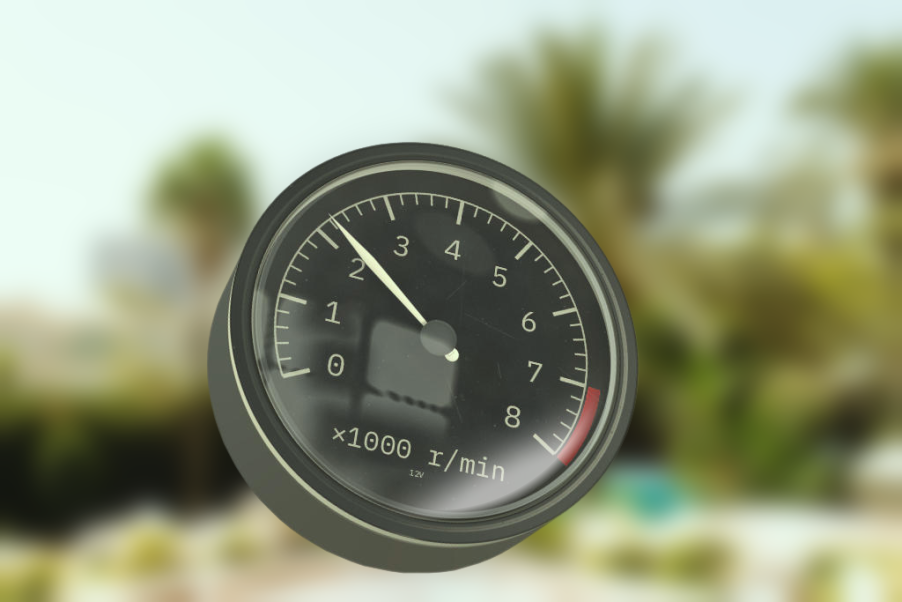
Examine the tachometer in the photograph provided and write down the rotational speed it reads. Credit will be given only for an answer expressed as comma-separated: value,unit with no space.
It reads 2200,rpm
